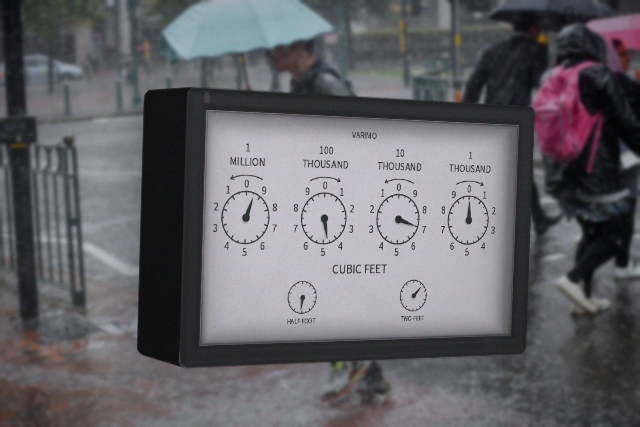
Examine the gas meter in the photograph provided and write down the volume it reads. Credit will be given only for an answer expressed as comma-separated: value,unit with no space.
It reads 947000,ft³
